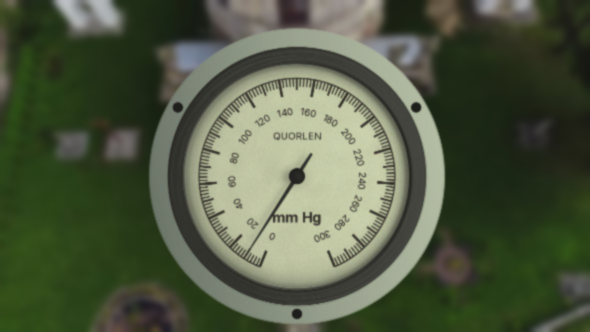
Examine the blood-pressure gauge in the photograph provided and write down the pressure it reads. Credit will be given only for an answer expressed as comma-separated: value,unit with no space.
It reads 10,mmHg
